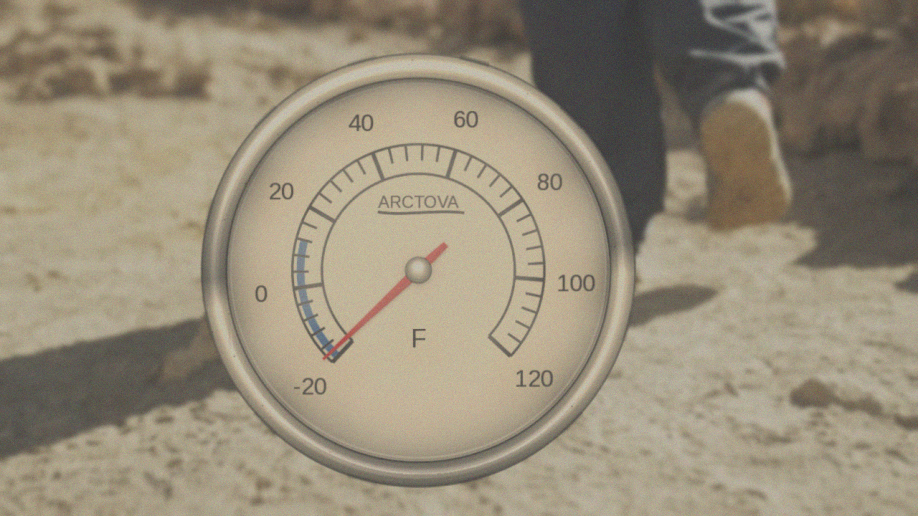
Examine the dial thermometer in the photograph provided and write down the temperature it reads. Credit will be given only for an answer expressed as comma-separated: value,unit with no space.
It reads -18,°F
